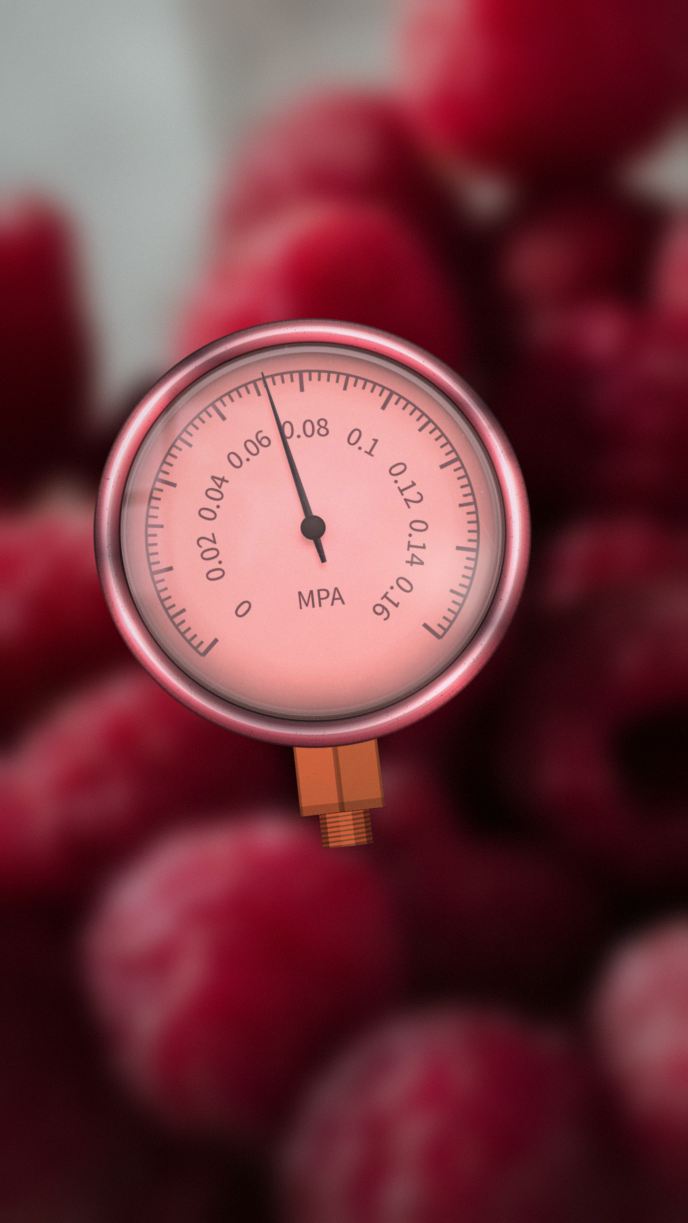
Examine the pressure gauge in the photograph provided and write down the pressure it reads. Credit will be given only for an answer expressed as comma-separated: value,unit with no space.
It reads 0.072,MPa
